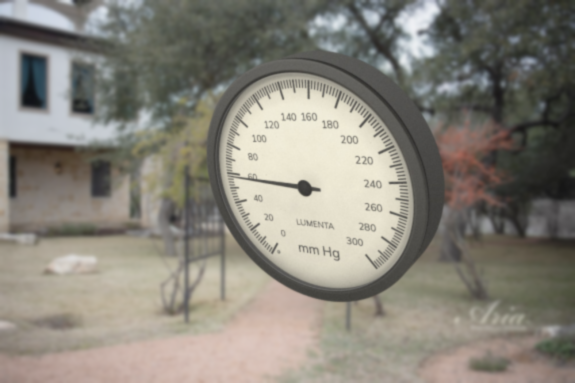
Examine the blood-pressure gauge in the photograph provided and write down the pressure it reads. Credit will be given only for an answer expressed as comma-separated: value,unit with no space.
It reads 60,mmHg
